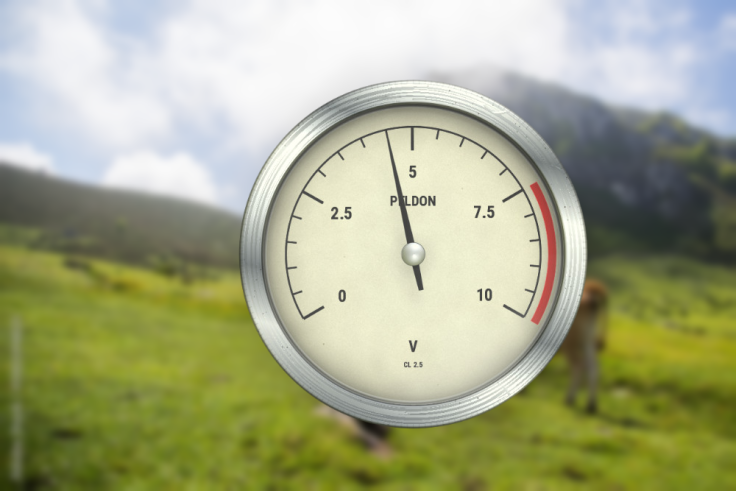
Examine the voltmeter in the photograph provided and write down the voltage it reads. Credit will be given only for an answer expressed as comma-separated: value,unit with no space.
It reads 4.5,V
